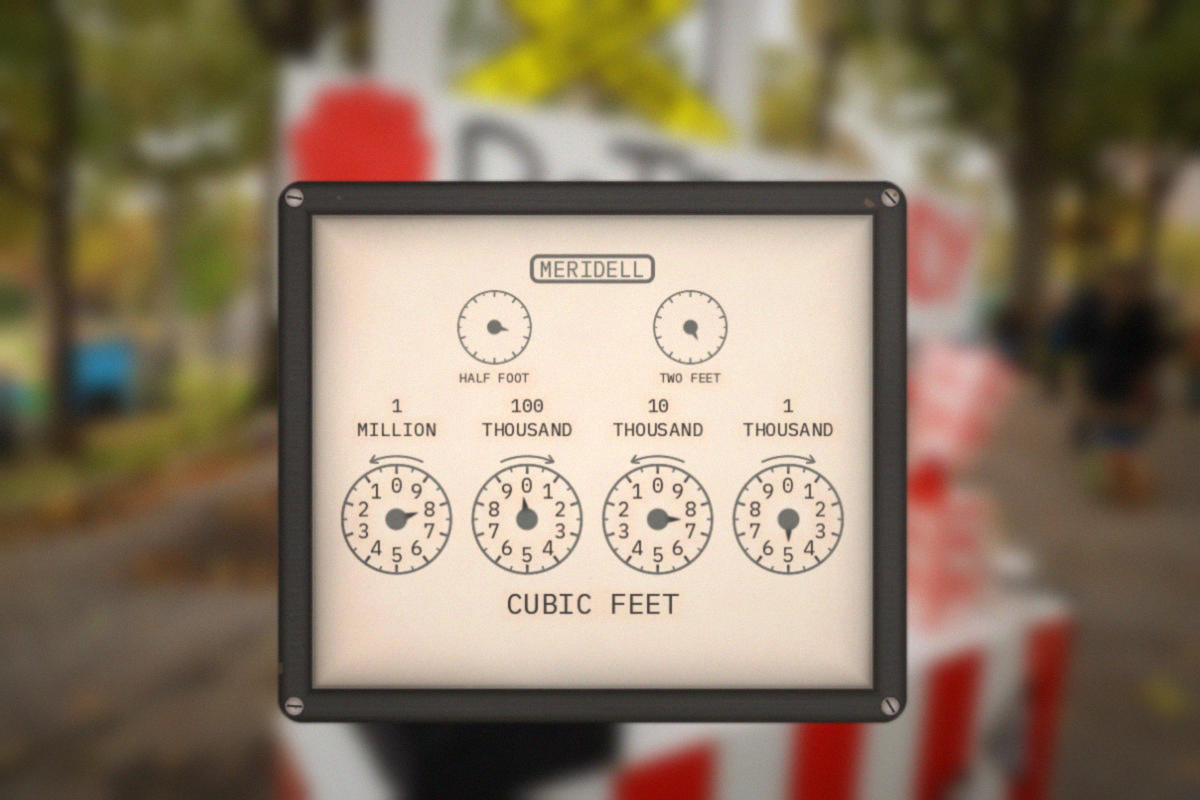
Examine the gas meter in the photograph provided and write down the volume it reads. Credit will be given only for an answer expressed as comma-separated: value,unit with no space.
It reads 797500,ft³
